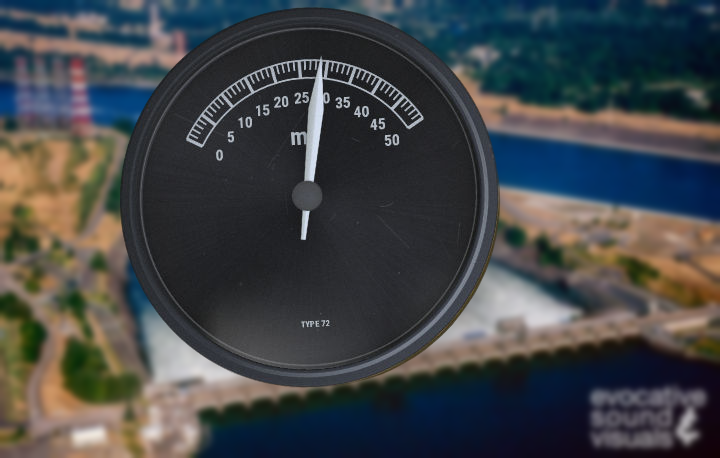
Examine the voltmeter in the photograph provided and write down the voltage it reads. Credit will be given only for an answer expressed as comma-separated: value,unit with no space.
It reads 29,mV
